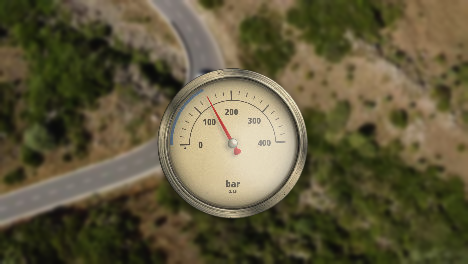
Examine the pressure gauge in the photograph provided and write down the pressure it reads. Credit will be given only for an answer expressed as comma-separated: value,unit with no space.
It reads 140,bar
